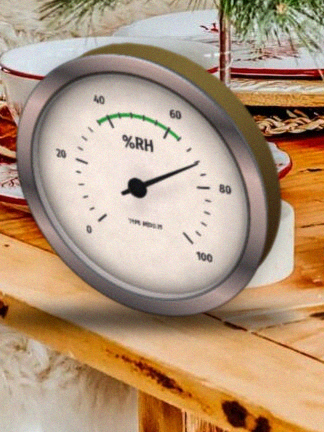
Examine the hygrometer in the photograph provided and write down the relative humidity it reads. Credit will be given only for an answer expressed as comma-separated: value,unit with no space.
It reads 72,%
